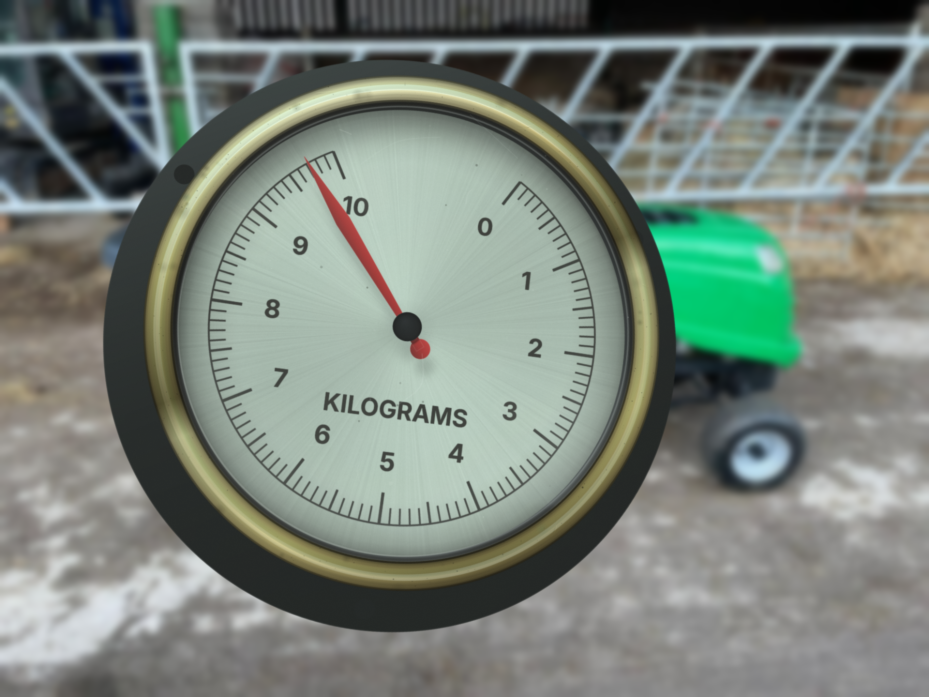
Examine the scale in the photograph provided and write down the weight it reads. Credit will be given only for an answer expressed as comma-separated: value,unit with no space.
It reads 9.7,kg
